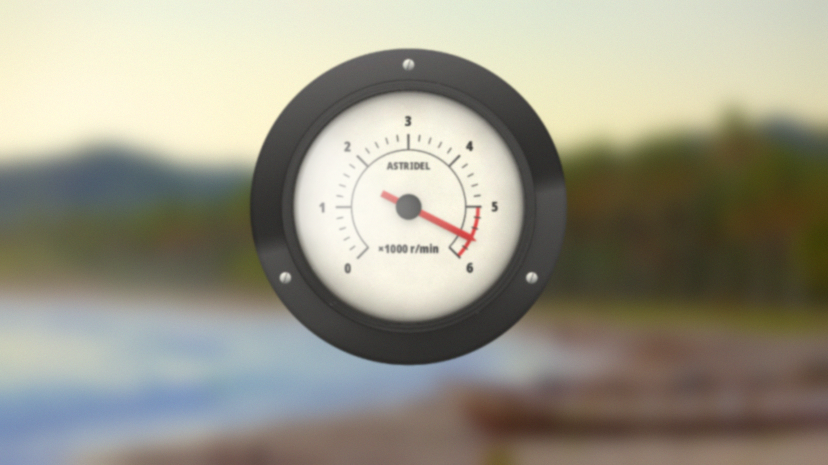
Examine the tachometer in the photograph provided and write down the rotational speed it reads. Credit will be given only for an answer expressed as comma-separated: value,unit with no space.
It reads 5600,rpm
